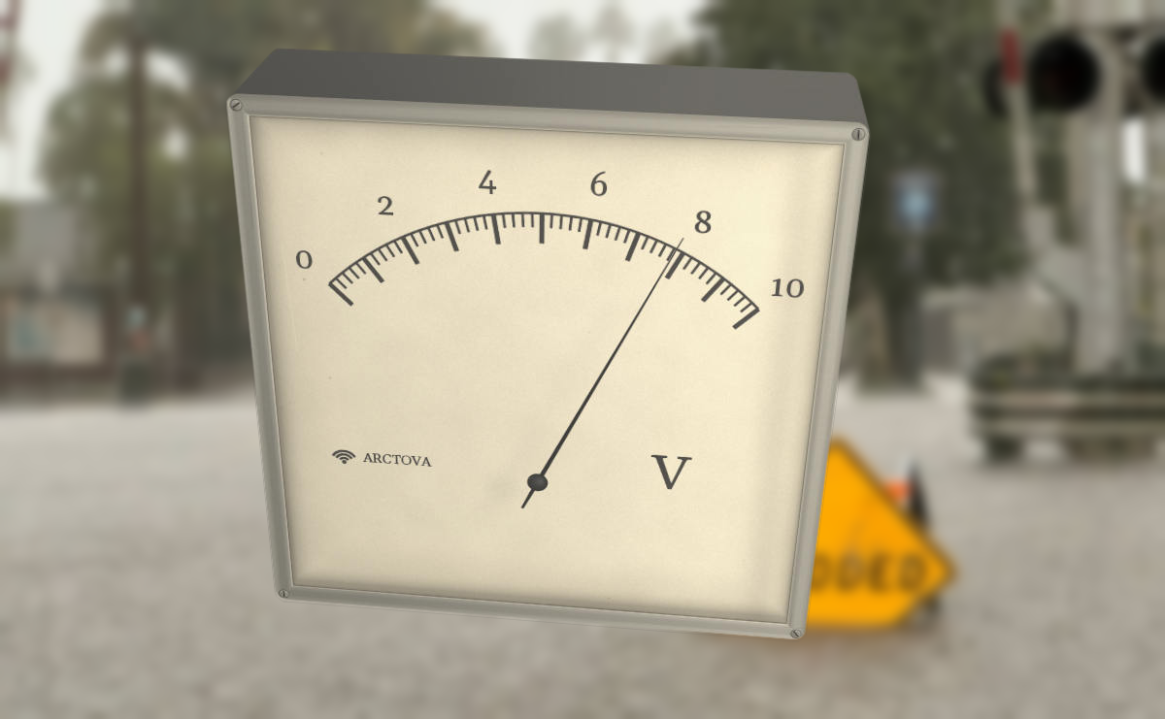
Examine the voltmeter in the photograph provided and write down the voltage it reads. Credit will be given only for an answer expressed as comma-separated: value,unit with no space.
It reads 7.8,V
